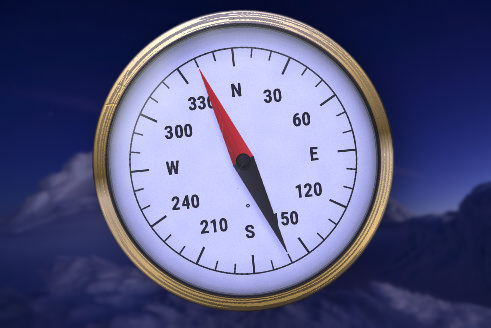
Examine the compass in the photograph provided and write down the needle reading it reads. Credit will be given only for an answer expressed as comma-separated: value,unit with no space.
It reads 340,°
